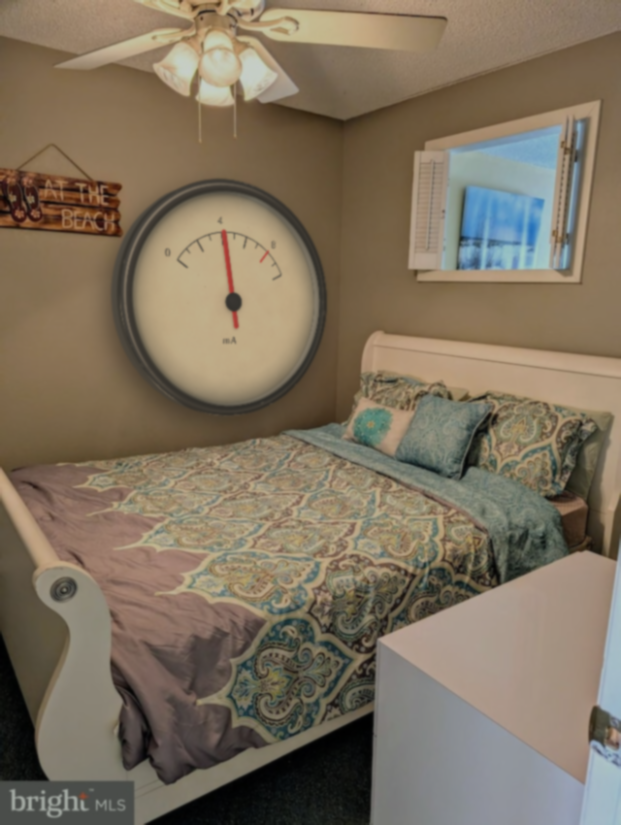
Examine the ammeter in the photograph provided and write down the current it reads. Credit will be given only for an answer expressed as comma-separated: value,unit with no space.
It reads 4,mA
